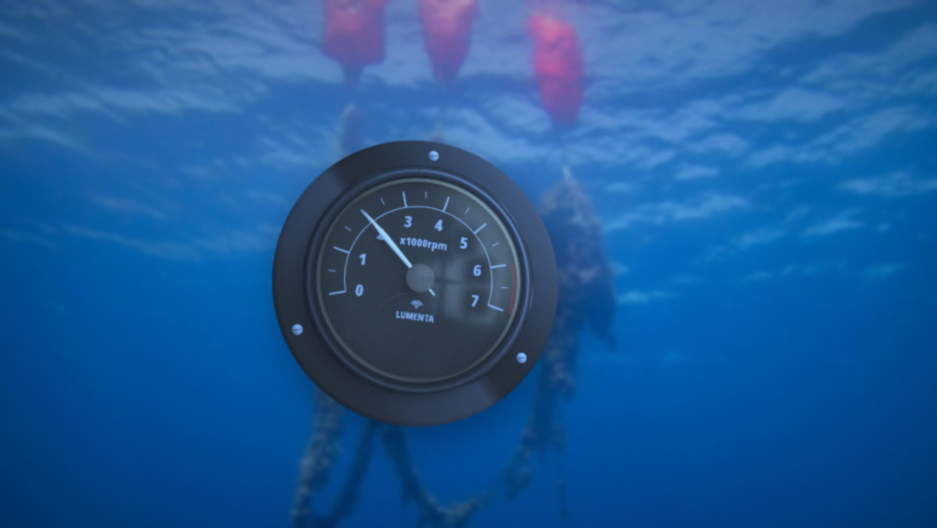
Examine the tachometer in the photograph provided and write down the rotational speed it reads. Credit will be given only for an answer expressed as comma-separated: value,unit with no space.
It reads 2000,rpm
